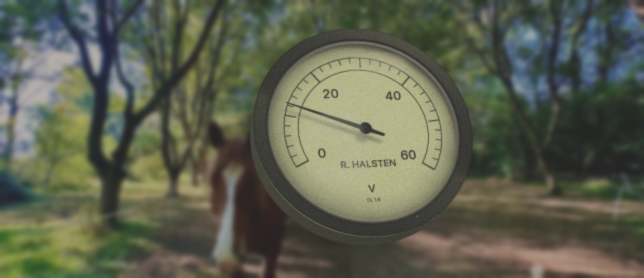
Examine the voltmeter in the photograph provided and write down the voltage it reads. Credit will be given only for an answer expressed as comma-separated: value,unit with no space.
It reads 12,V
